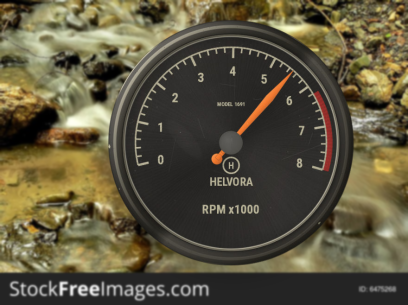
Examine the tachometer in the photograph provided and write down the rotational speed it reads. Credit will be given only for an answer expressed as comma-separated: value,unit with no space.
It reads 5500,rpm
